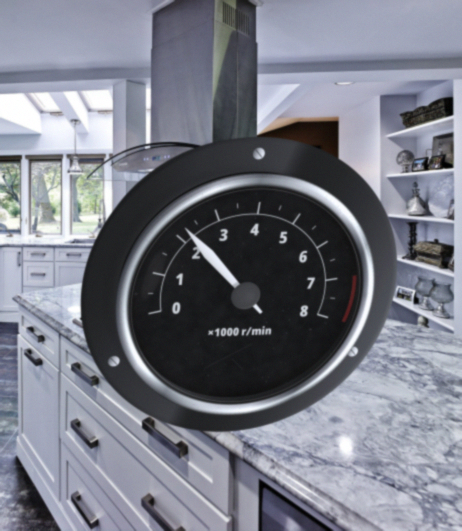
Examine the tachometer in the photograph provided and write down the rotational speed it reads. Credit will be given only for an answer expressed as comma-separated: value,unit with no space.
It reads 2250,rpm
